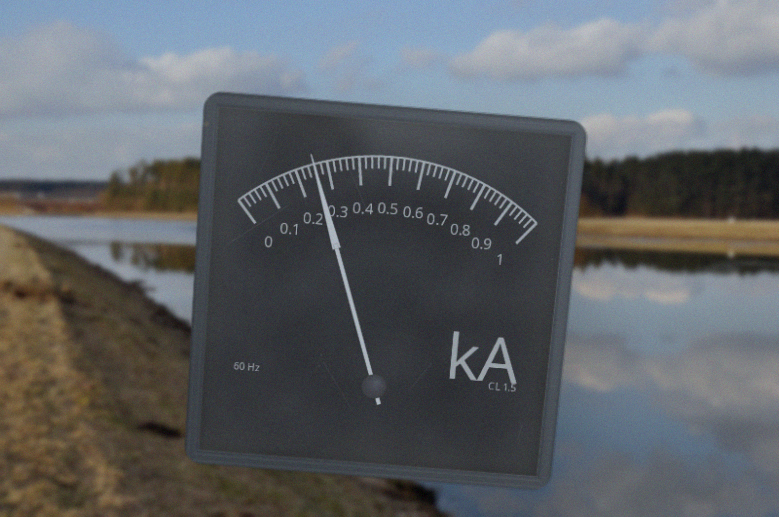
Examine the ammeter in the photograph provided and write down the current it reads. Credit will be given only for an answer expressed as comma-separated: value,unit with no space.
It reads 0.26,kA
